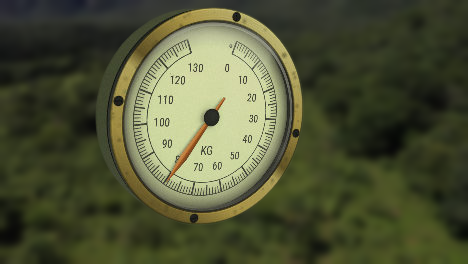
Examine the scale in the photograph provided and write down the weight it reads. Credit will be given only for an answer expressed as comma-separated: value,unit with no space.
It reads 80,kg
